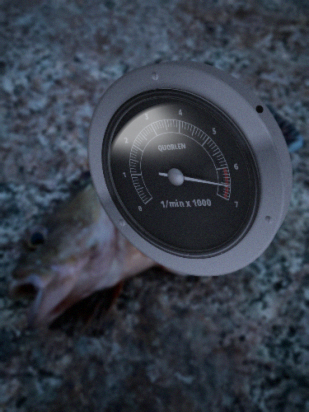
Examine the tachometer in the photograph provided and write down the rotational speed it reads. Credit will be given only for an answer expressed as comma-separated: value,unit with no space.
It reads 6500,rpm
